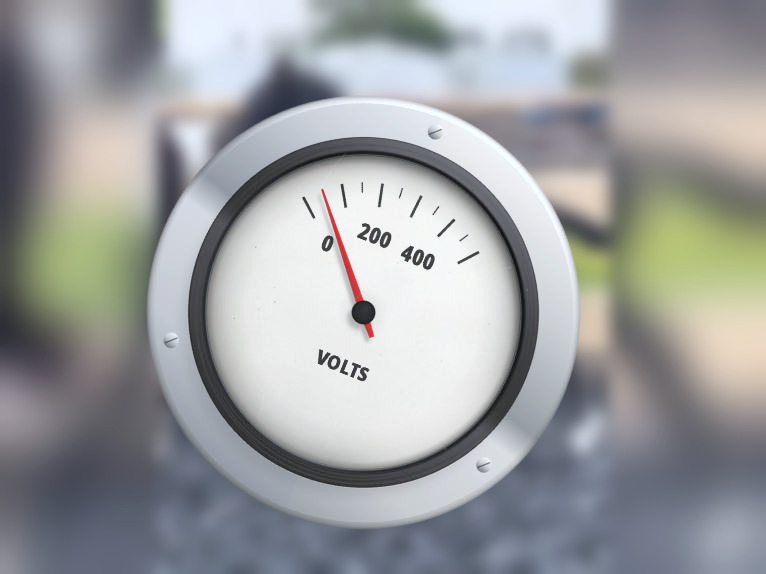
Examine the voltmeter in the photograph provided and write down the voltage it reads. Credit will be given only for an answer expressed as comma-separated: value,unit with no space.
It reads 50,V
